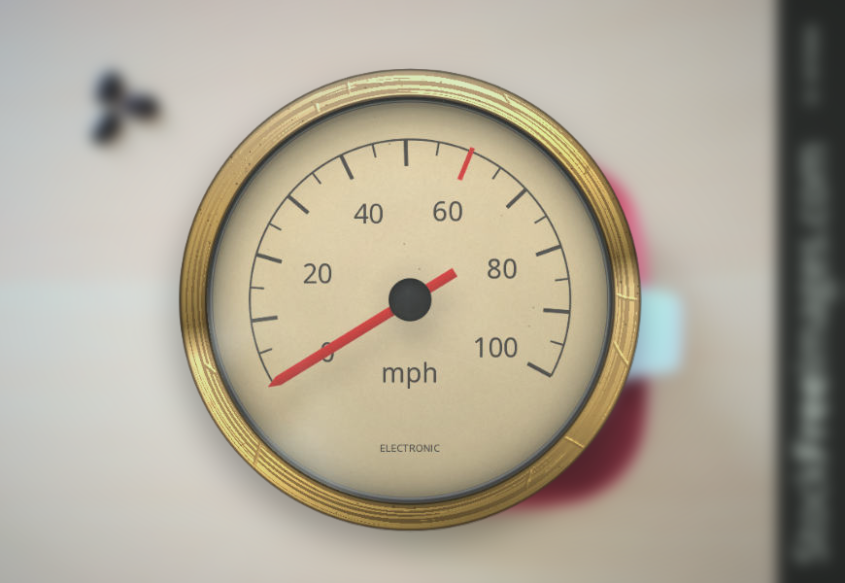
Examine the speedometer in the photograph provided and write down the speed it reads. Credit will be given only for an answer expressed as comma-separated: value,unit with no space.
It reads 0,mph
